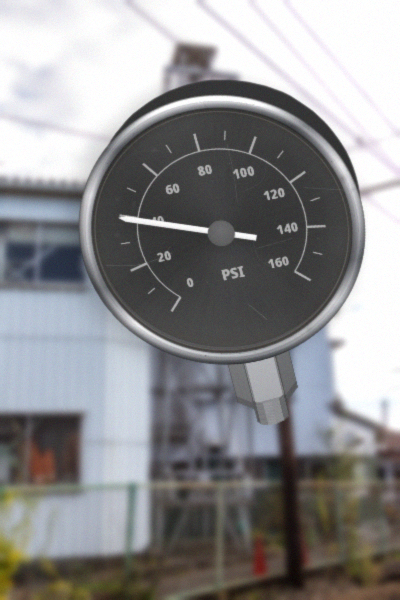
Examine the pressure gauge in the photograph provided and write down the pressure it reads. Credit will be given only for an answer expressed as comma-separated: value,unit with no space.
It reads 40,psi
